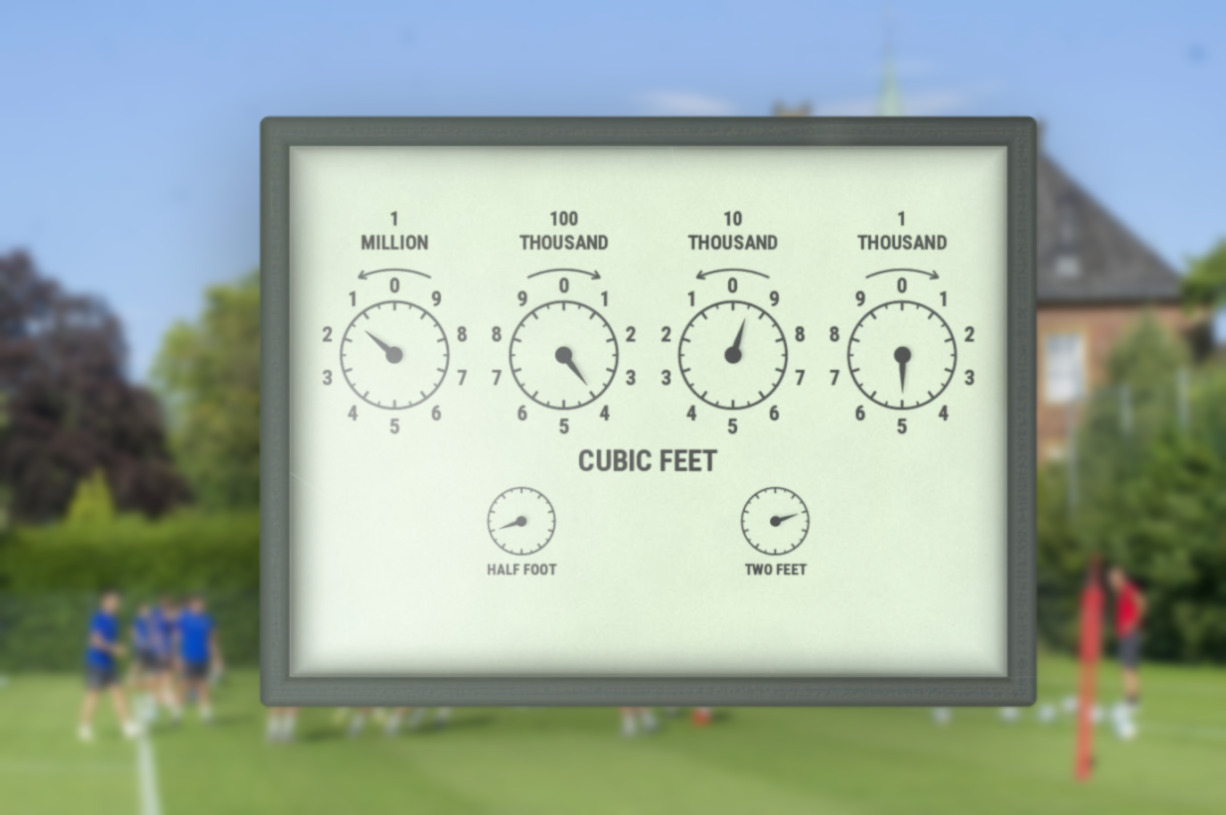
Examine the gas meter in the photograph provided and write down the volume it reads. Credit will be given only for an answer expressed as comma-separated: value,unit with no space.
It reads 139500,ft³
